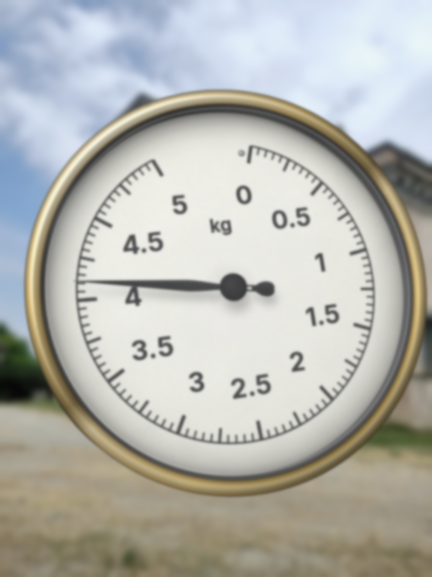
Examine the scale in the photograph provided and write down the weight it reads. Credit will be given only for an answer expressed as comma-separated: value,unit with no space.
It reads 4.1,kg
